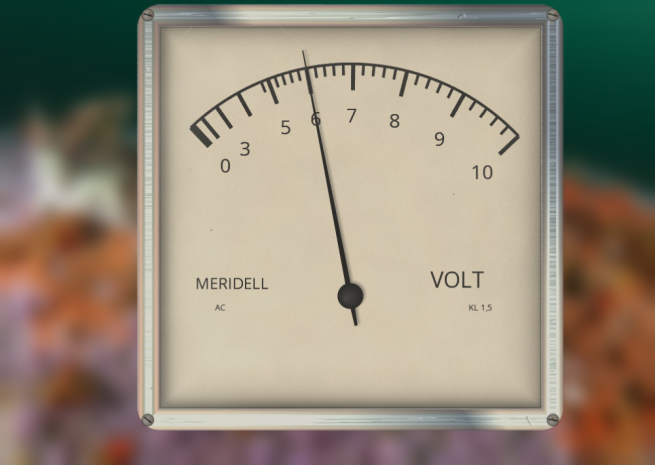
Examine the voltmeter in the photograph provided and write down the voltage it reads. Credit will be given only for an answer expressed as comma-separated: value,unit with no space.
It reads 6,V
